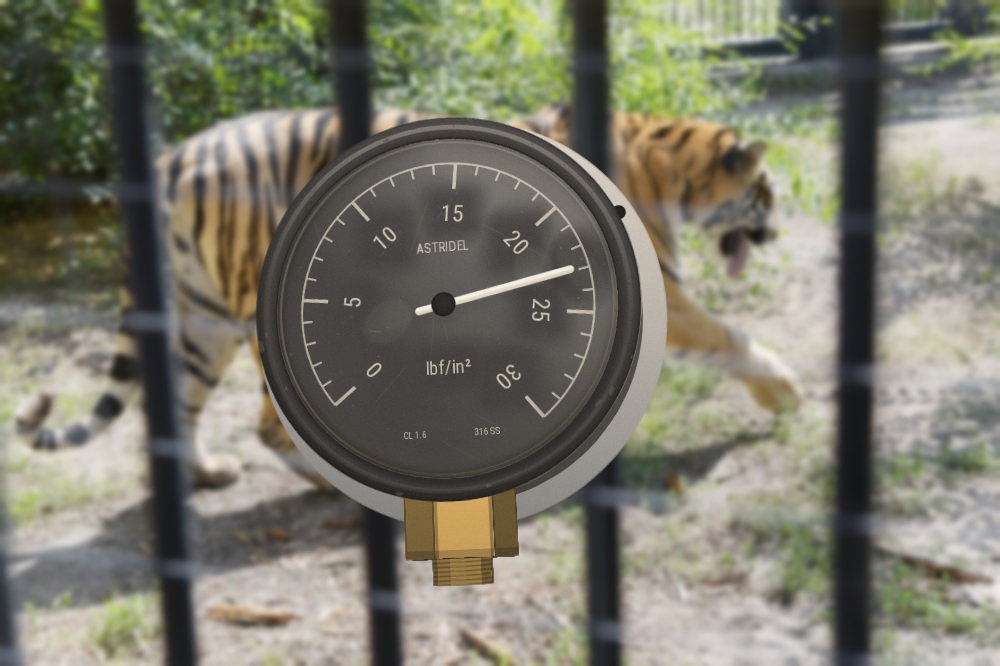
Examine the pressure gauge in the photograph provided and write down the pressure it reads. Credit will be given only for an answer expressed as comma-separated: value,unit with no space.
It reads 23,psi
